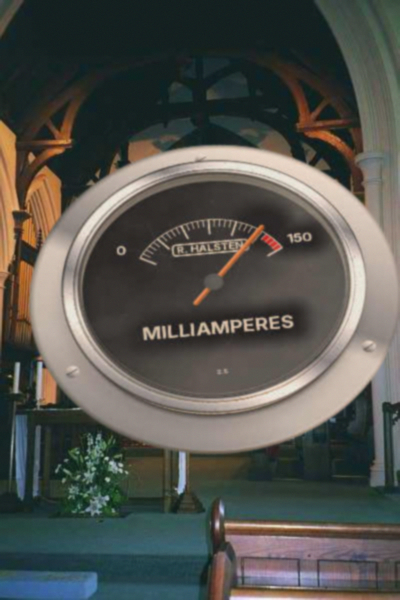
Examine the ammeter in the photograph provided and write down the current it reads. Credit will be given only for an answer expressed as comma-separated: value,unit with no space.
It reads 125,mA
